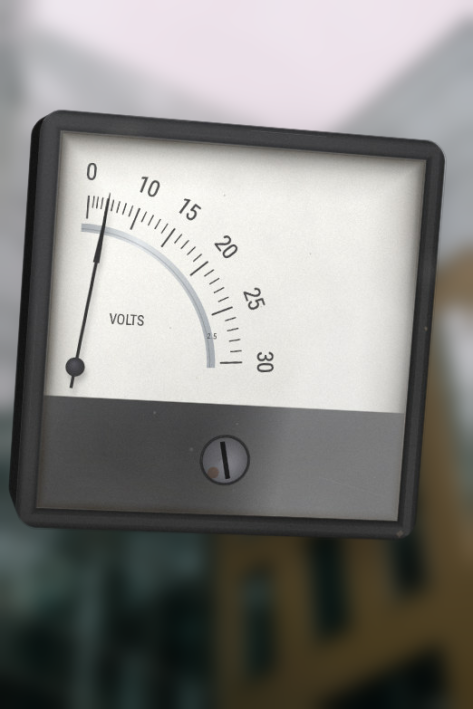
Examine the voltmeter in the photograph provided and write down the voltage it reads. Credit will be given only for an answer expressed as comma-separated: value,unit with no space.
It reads 5,V
